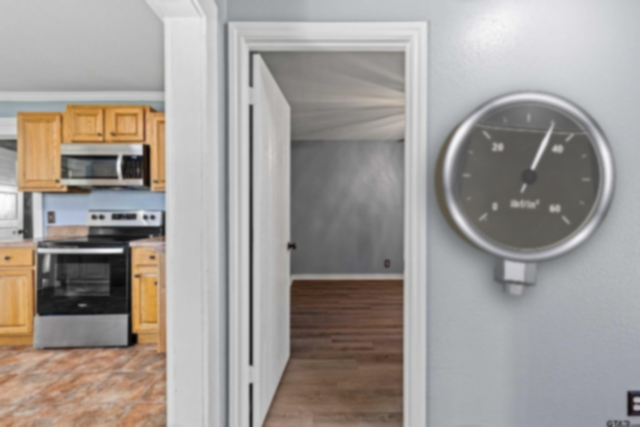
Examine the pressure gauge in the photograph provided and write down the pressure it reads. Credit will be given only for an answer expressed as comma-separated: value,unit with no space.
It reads 35,psi
